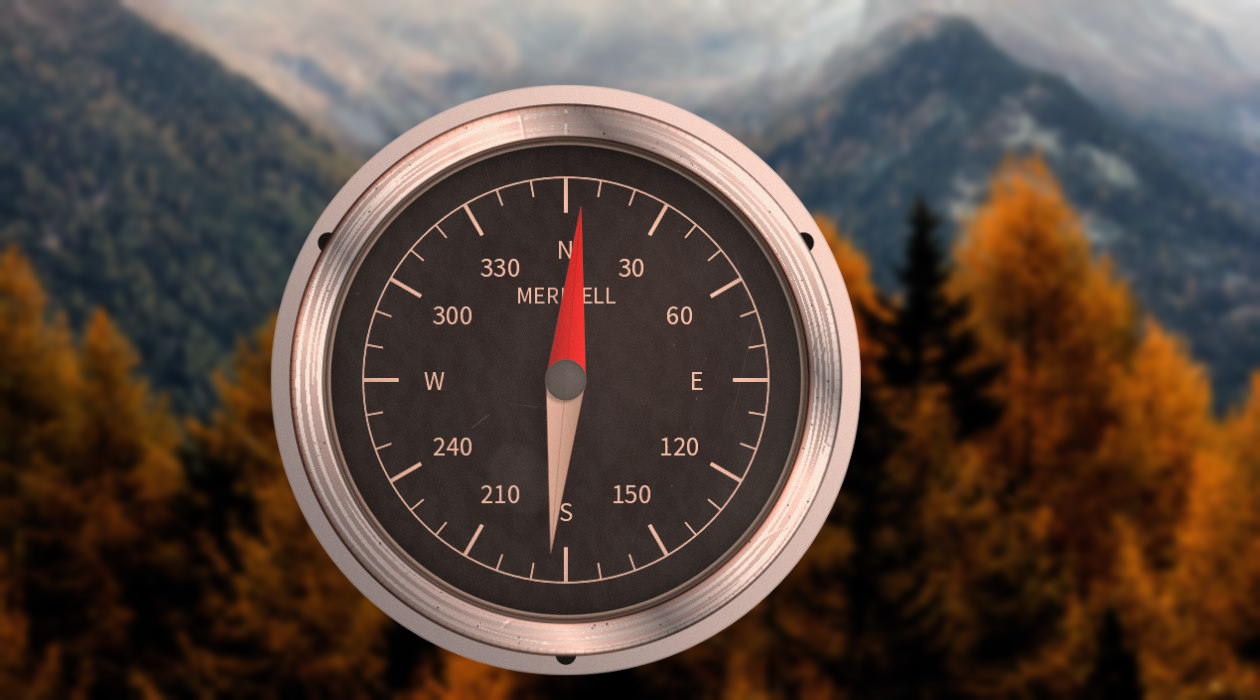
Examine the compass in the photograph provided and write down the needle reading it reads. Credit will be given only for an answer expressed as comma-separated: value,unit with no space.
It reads 5,°
